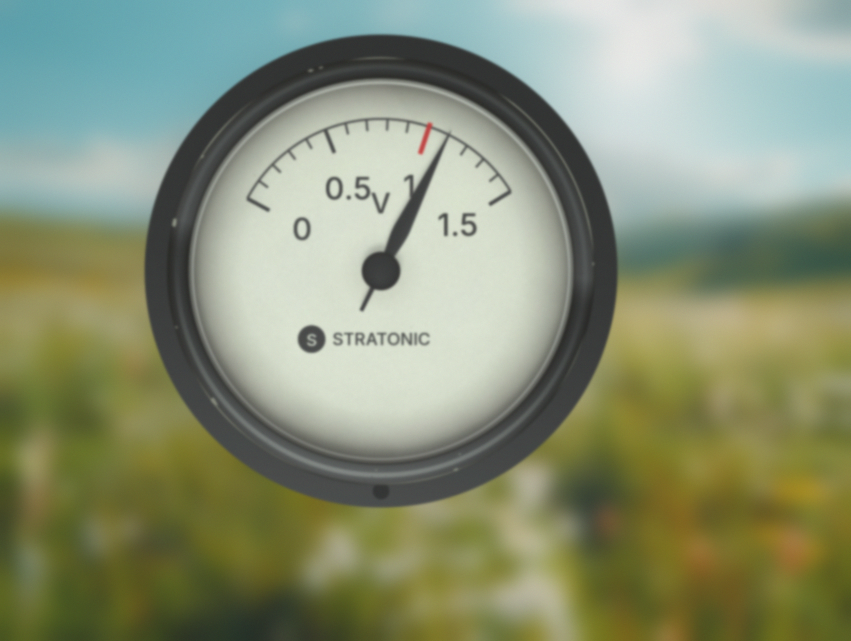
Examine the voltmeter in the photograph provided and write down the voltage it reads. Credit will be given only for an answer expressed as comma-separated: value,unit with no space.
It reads 1.1,V
